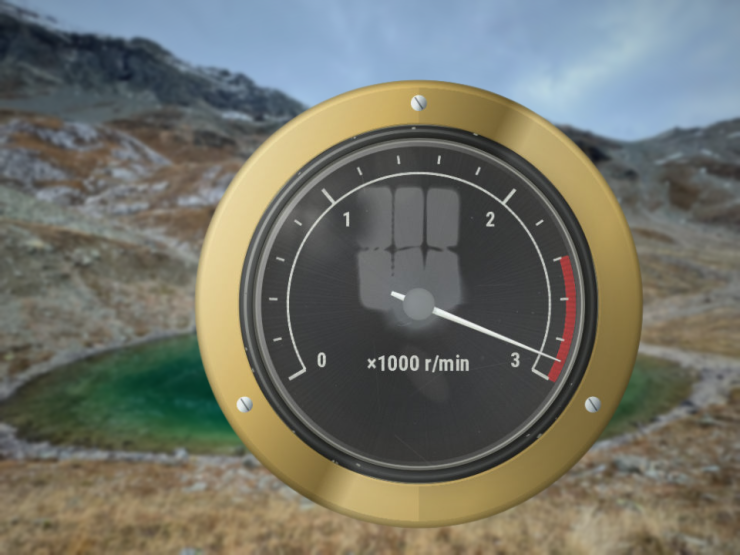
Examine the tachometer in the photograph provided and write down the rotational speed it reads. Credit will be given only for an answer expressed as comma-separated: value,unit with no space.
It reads 2900,rpm
